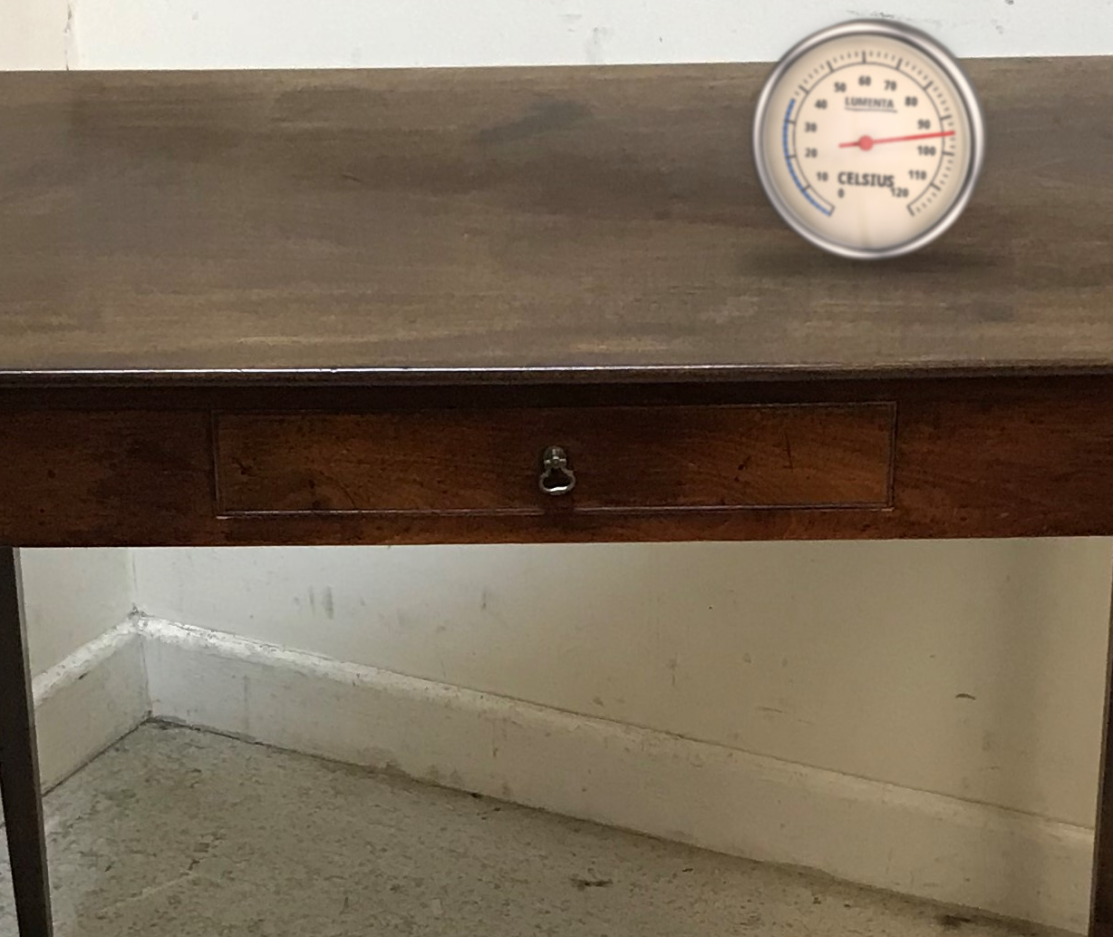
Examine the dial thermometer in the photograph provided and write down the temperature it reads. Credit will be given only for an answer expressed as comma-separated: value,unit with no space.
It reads 94,°C
